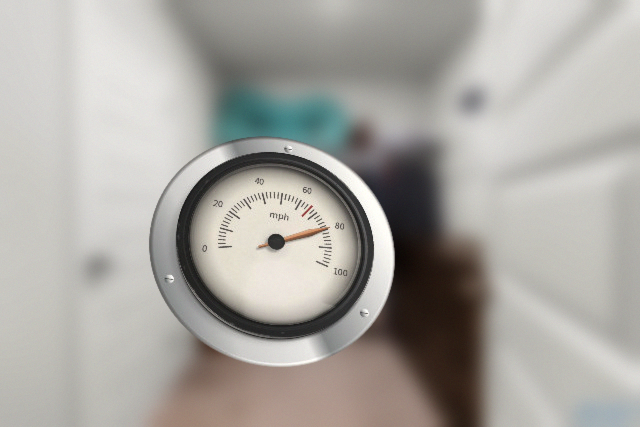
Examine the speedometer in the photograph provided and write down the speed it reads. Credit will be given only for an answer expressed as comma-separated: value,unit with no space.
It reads 80,mph
